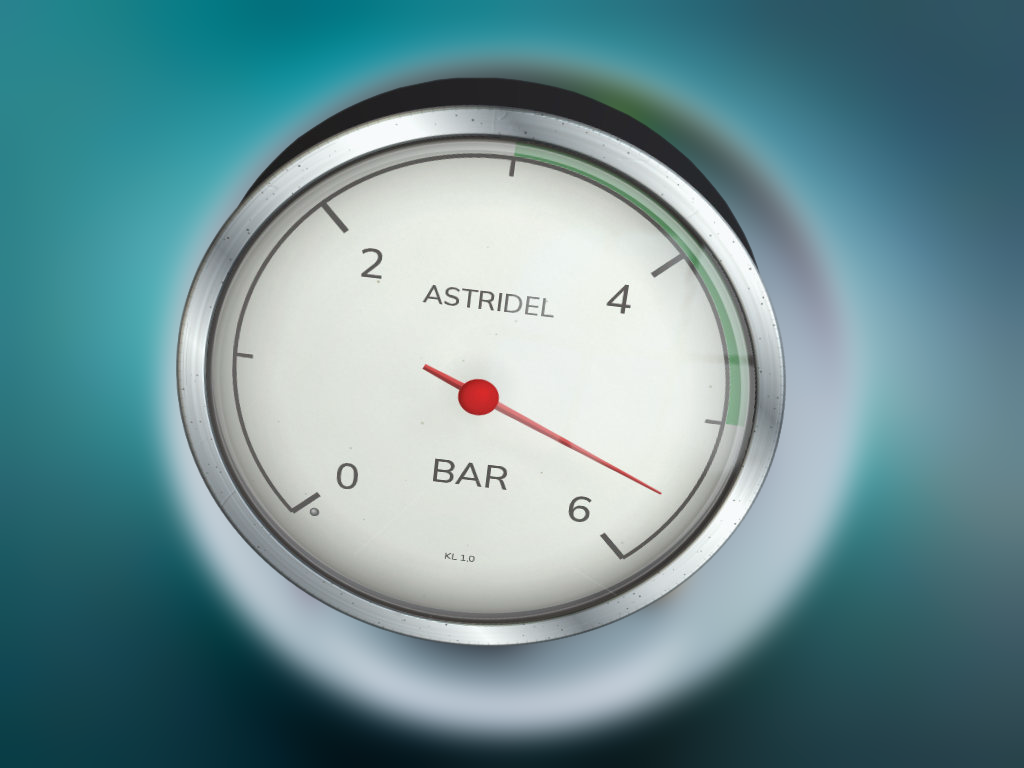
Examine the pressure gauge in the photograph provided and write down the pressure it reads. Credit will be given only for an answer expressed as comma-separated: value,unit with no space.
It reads 5.5,bar
